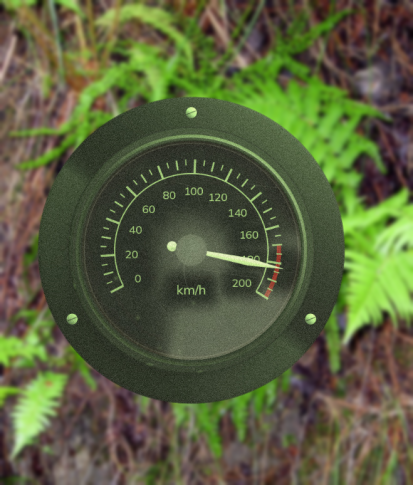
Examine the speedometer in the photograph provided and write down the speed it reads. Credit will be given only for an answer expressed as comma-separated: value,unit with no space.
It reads 182.5,km/h
